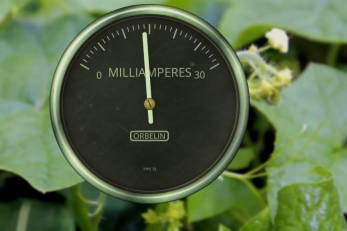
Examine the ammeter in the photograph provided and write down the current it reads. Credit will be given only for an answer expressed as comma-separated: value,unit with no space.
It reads 14,mA
